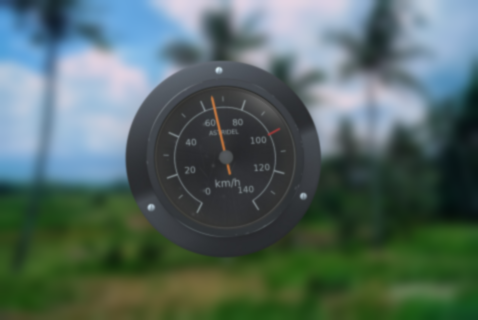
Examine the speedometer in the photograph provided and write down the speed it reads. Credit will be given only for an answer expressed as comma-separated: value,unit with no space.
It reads 65,km/h
